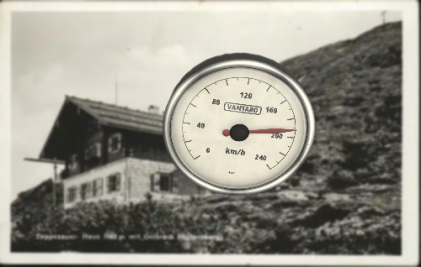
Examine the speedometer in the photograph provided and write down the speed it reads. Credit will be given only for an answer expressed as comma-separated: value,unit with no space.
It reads 190,km/h
